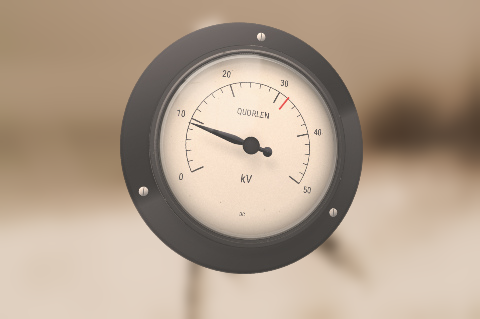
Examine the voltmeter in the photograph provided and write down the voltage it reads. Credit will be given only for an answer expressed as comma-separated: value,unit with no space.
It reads 9,kV
